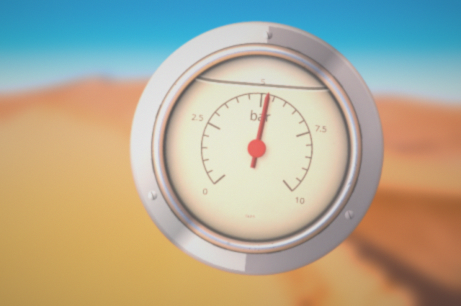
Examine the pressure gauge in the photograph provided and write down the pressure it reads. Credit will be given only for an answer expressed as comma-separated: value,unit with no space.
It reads 5.25,bar
